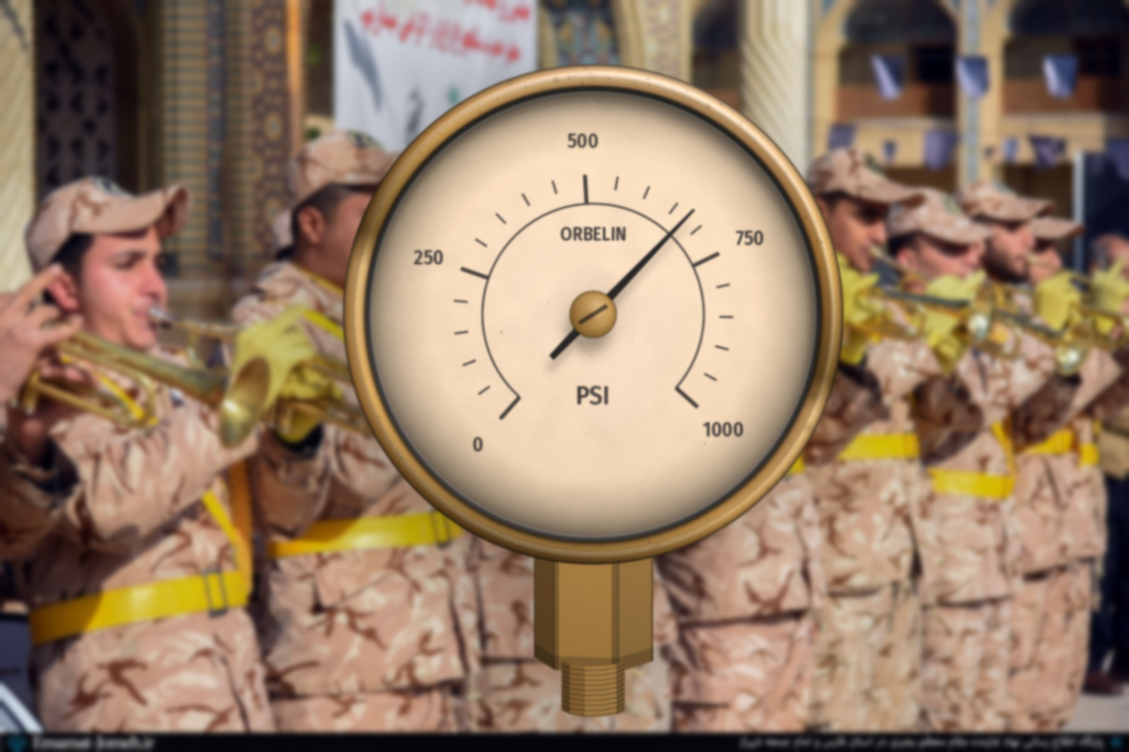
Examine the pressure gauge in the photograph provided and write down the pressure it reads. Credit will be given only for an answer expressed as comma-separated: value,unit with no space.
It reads 675,psi
